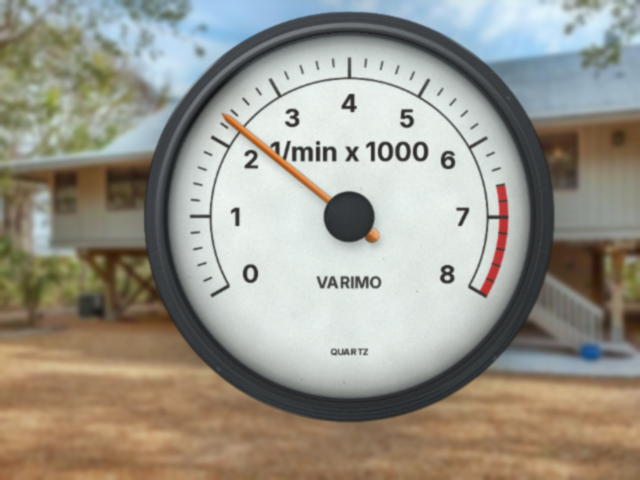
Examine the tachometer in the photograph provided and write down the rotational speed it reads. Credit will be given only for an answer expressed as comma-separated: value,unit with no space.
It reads 2300,rpm
